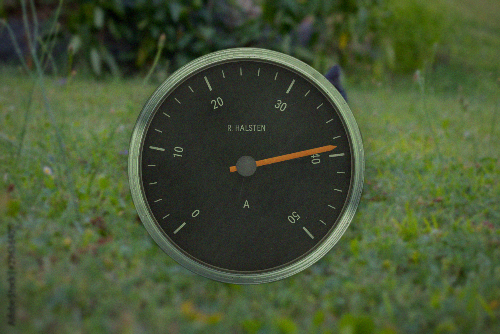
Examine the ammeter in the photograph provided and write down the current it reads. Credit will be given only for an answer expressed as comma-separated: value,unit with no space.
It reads 39,A
